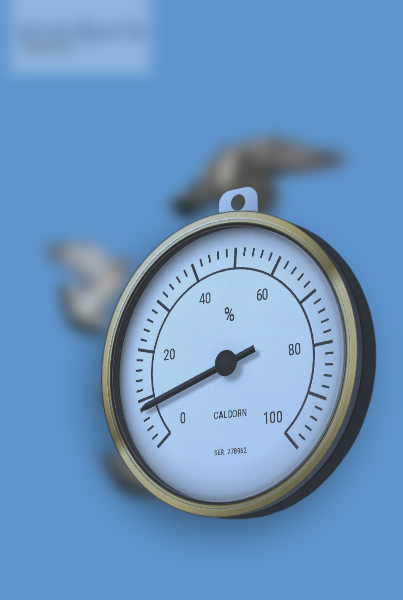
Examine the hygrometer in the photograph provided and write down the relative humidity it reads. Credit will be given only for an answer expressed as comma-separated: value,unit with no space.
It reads 8,%
